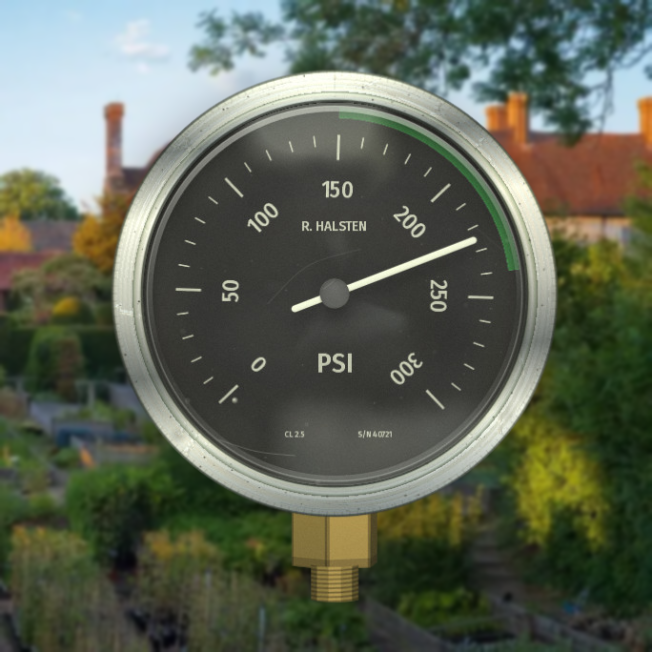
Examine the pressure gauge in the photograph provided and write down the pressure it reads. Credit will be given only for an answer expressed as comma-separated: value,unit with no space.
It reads 225,psi
